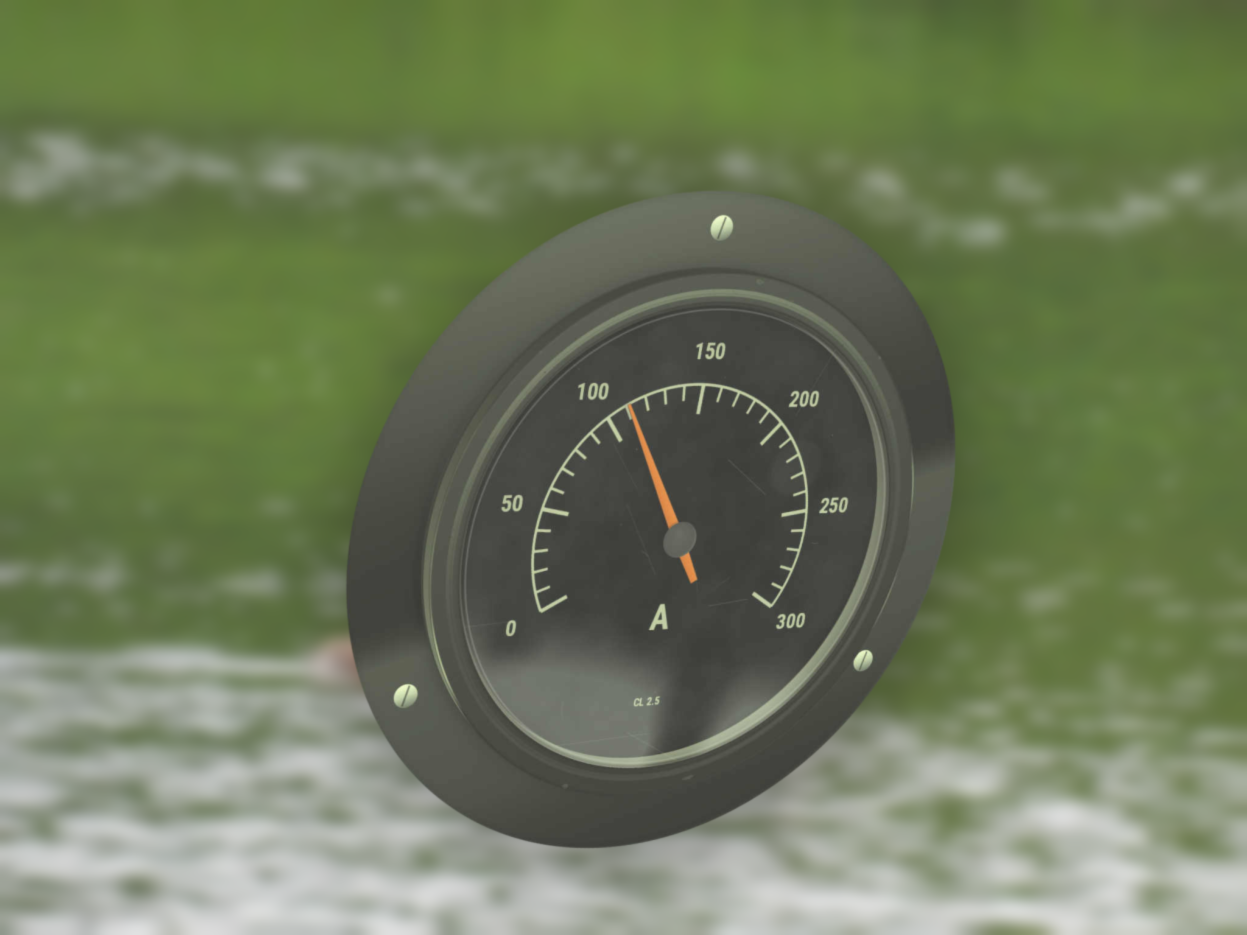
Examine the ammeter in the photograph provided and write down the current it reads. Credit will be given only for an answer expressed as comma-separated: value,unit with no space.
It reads 110,A
